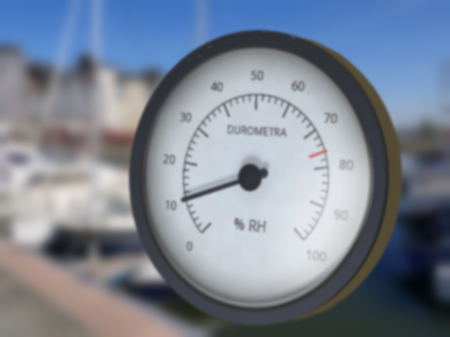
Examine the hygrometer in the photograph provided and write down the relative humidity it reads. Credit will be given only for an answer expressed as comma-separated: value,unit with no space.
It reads 10,%
